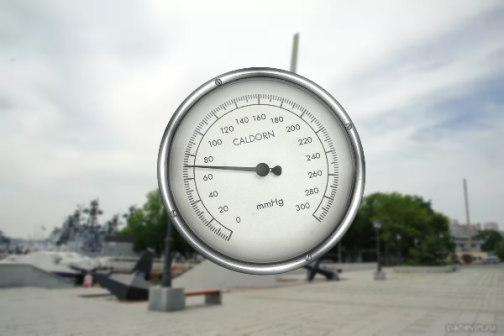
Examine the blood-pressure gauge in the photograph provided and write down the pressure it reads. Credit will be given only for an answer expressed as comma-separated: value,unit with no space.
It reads 70,mmHg
